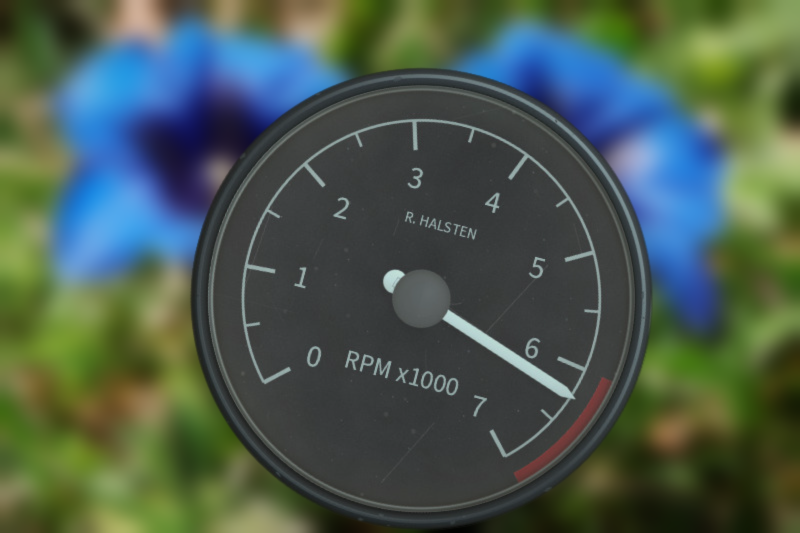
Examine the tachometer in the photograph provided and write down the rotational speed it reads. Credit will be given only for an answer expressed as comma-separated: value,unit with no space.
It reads 6250,rpm
